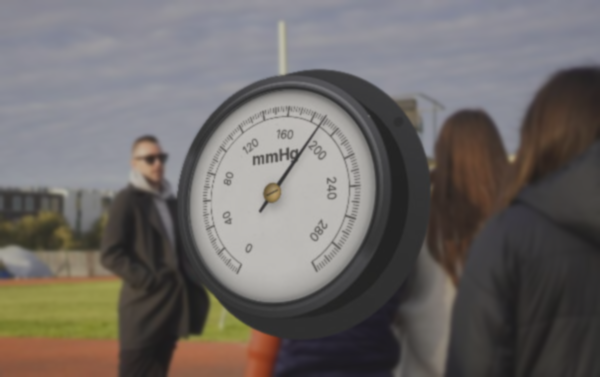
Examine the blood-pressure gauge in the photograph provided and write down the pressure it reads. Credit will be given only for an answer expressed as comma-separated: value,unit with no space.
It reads 190,mmHg
